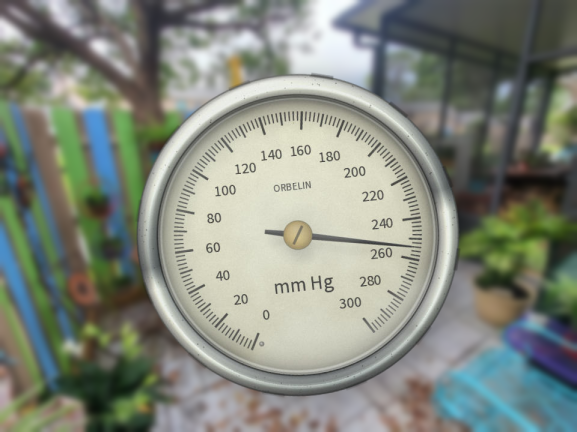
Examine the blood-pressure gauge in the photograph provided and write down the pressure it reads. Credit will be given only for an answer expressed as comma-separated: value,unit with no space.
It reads 254,mmHg
